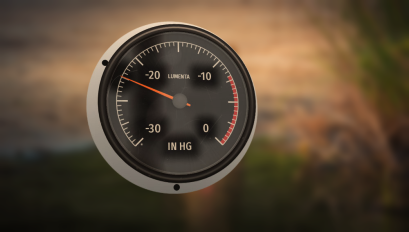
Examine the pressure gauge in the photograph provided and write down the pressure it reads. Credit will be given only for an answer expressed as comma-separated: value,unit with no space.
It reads -22.5,inHg
